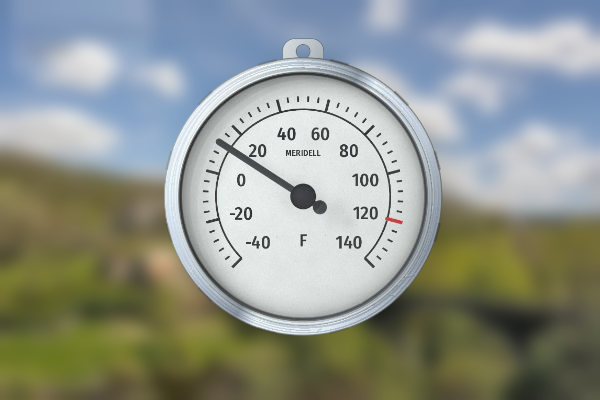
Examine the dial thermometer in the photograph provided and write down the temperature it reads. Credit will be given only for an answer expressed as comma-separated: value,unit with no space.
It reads 12,°F
